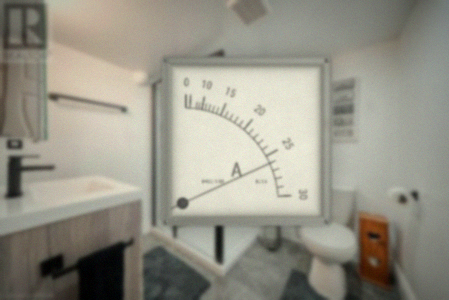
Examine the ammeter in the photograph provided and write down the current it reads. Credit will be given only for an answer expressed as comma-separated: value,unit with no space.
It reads 26,A
